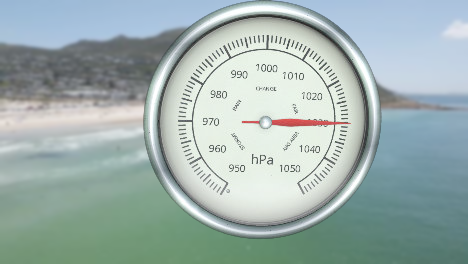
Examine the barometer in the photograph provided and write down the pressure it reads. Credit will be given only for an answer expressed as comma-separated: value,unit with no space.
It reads 1030,hPa
